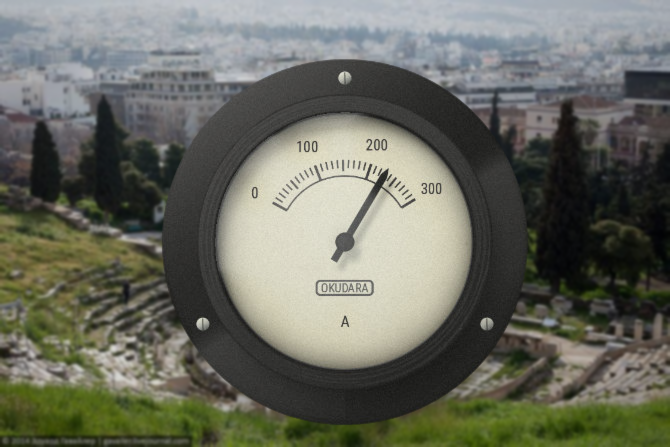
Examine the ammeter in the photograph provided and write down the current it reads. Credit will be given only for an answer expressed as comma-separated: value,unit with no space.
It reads 230,A
